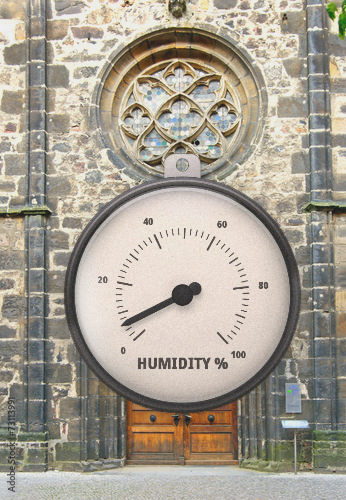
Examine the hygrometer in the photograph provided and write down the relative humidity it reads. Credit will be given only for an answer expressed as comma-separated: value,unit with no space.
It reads 6,%
